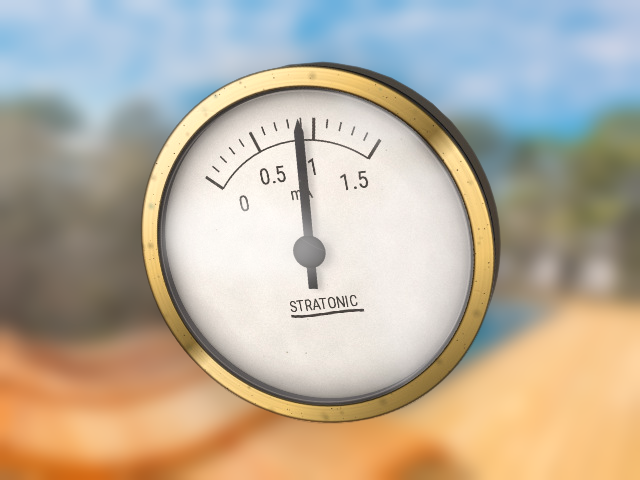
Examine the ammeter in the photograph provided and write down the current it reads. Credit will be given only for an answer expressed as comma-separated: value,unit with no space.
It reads 0.9,mA
